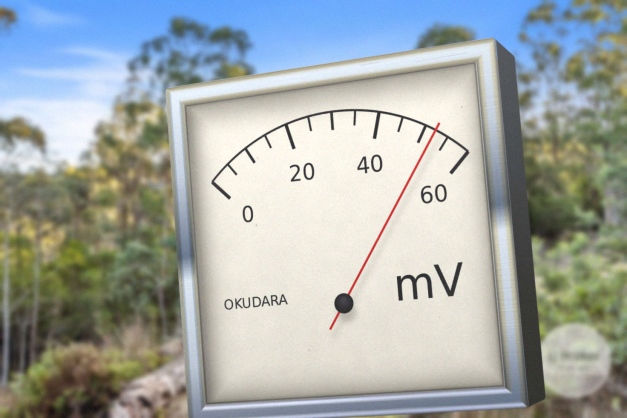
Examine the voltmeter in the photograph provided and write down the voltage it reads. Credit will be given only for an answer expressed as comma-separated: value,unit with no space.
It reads 52.5,mV
